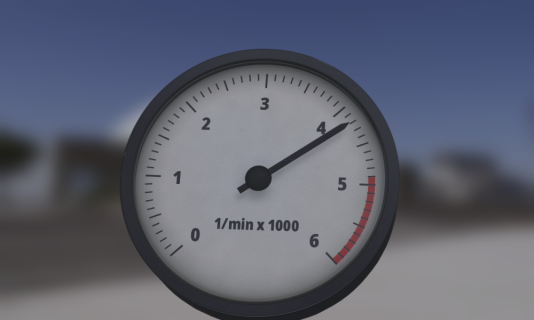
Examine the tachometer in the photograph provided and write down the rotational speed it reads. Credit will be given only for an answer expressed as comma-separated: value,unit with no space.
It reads 4200,rpm
